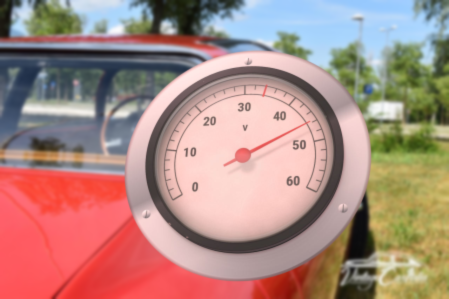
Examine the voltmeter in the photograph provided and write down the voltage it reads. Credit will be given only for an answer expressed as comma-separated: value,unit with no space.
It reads 46,V
